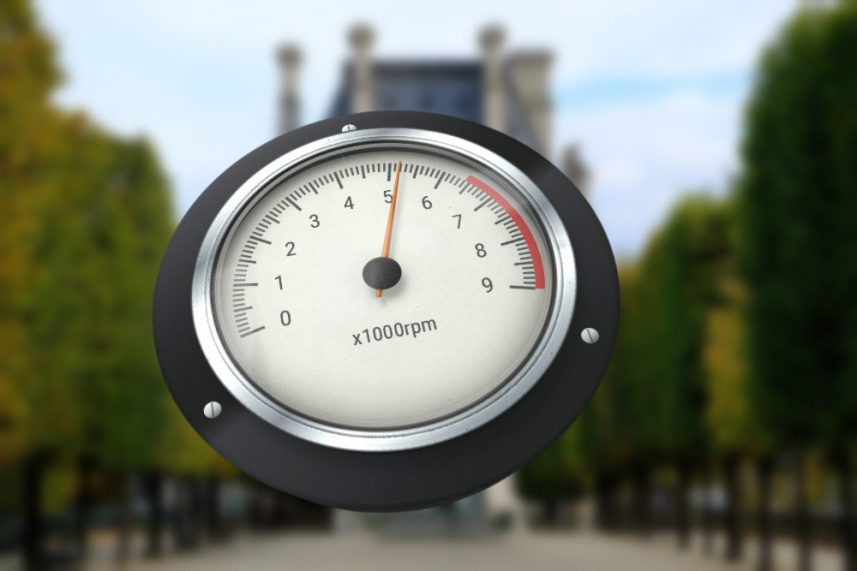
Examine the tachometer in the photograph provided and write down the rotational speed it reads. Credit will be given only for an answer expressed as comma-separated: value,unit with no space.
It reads 5200,rpm
